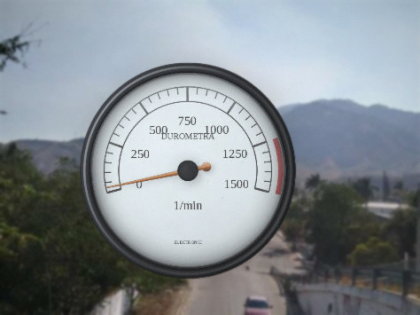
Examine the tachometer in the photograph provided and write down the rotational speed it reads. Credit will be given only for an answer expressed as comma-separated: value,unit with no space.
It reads 25,rpm
